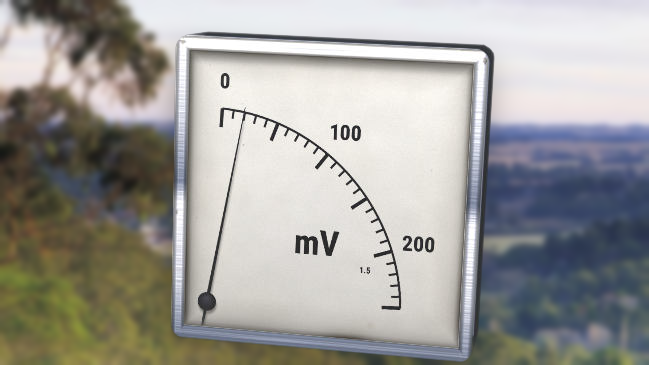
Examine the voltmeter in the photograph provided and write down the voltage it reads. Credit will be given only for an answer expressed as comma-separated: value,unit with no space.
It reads 20,mV
